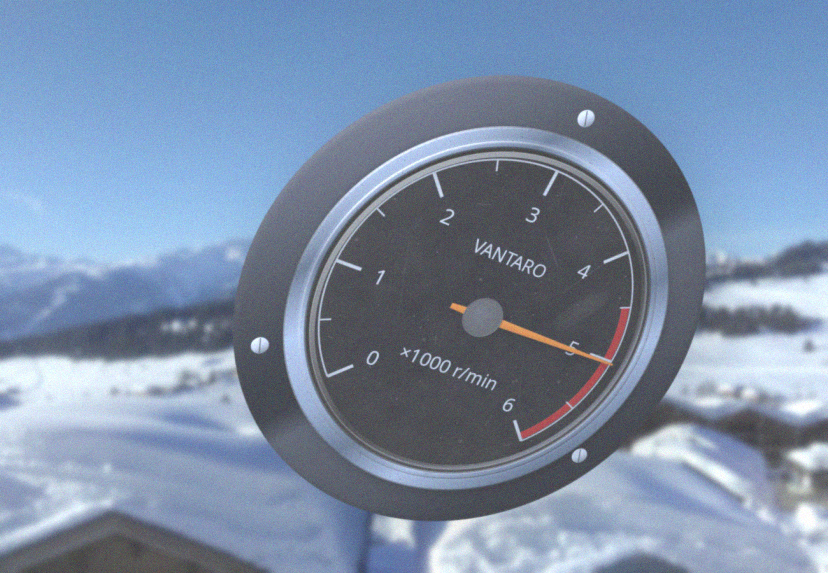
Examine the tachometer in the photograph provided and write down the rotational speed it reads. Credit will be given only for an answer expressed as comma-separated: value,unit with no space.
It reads 5000,rpm
